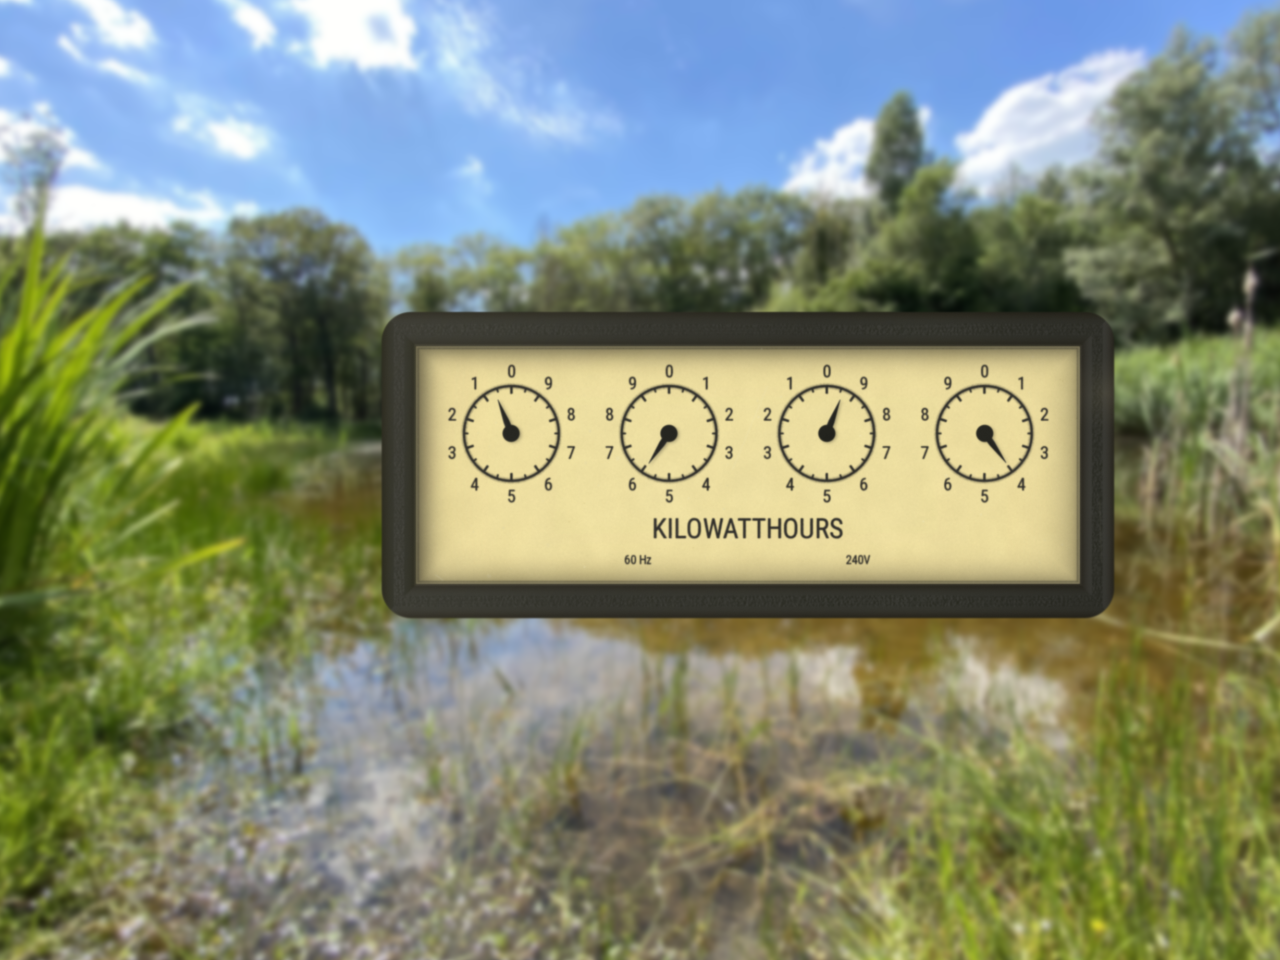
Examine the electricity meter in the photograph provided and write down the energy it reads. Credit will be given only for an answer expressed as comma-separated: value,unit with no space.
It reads 594,kWh
